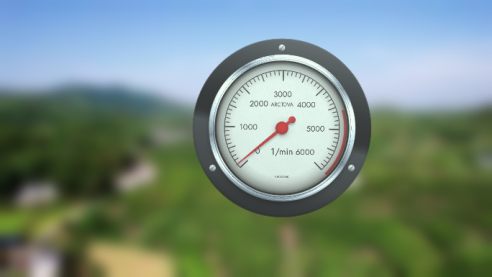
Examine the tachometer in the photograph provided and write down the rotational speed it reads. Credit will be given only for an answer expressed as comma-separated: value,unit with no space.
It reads 100,rpm
